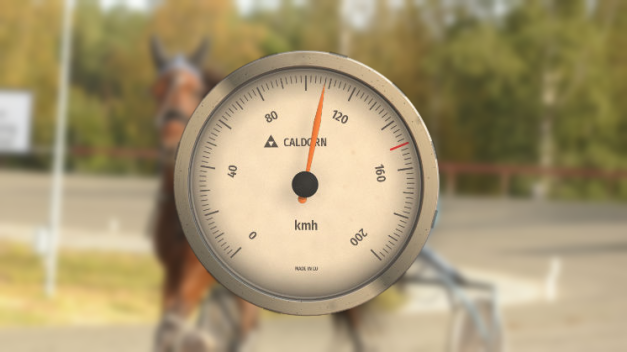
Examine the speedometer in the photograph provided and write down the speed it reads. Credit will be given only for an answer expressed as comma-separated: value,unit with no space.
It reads 108,km/h
